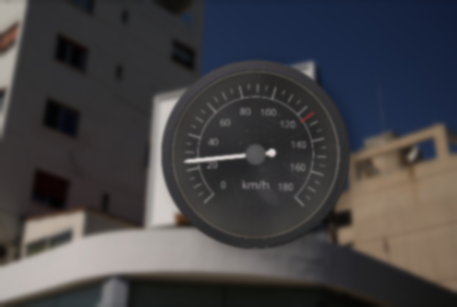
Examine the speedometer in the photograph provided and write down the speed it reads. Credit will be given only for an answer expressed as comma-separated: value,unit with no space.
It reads 25,km/h
